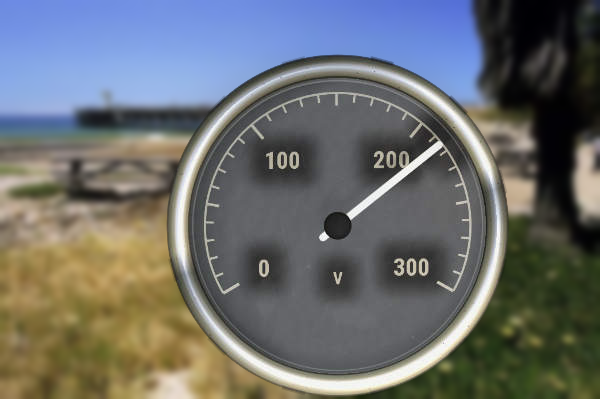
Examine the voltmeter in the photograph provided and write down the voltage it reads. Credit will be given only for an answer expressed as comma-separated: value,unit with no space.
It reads 215,V
